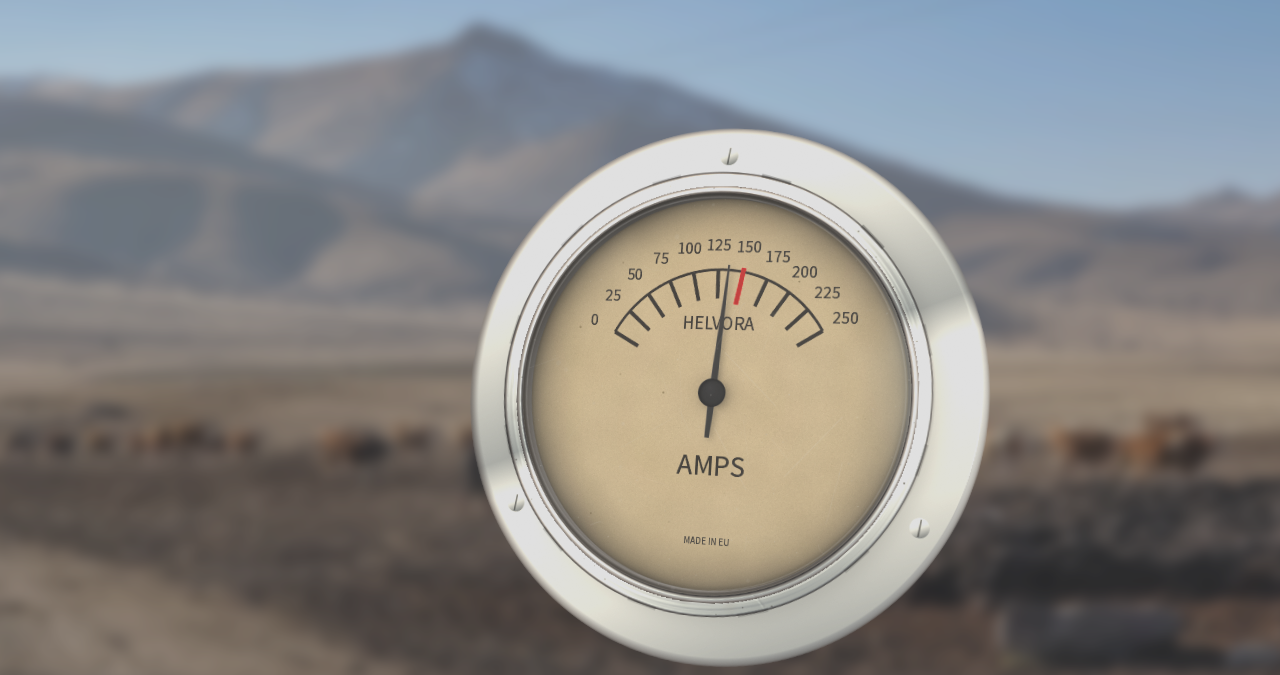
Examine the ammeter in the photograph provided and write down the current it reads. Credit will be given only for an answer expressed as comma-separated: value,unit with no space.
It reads 137.5,A
